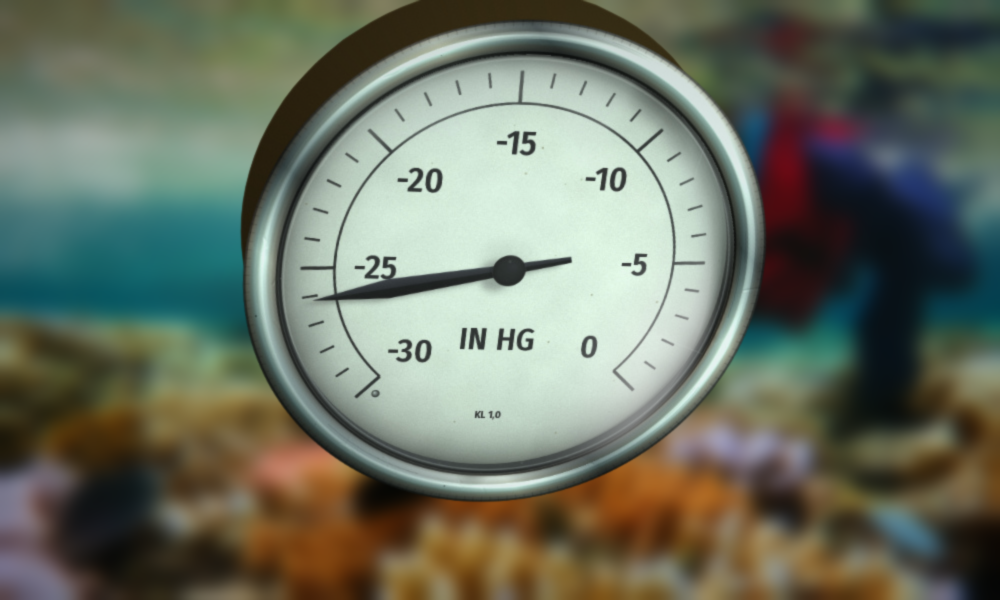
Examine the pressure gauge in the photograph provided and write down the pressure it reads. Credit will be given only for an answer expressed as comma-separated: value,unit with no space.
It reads -26,inHg
